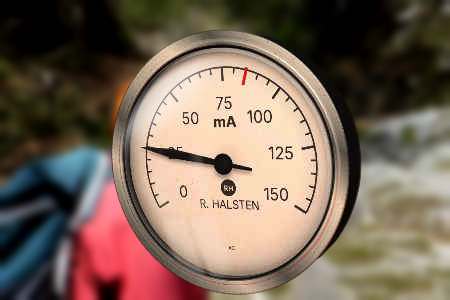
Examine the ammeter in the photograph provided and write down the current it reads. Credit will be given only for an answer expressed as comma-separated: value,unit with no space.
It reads 25,mA
